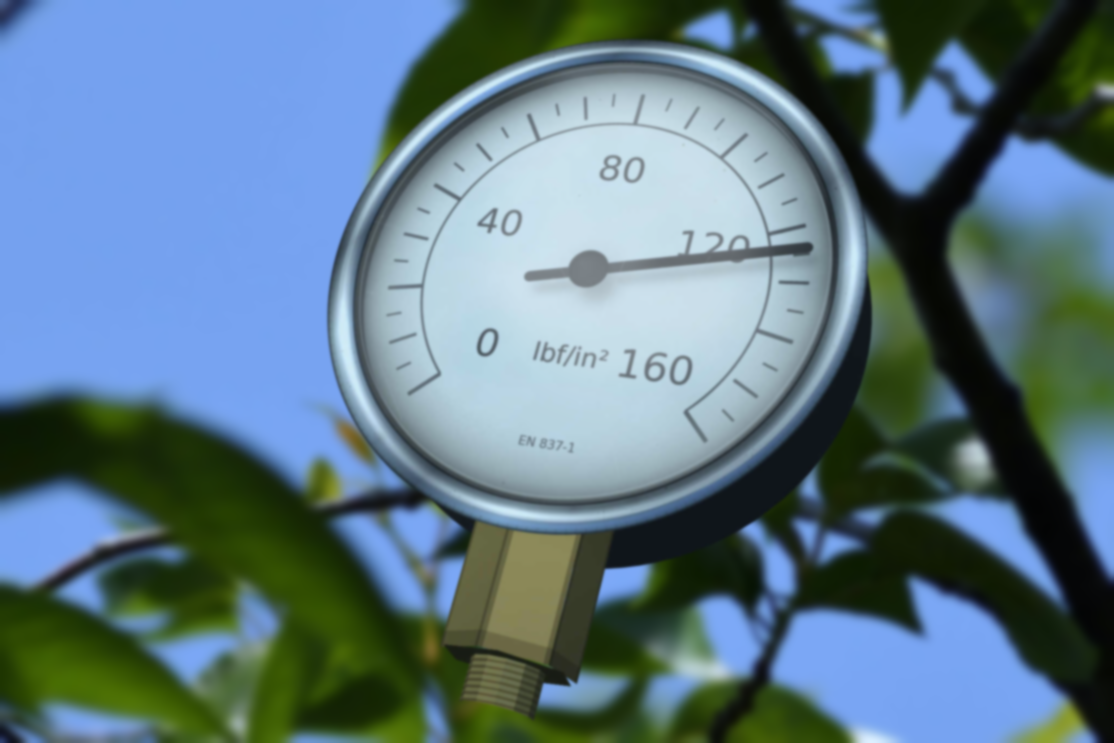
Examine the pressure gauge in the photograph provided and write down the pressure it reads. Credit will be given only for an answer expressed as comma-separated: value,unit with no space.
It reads 125,psi
